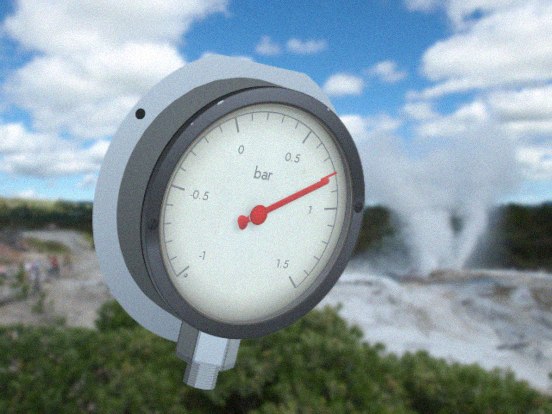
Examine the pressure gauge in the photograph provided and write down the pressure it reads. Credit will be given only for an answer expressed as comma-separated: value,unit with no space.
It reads 0.8,bar
